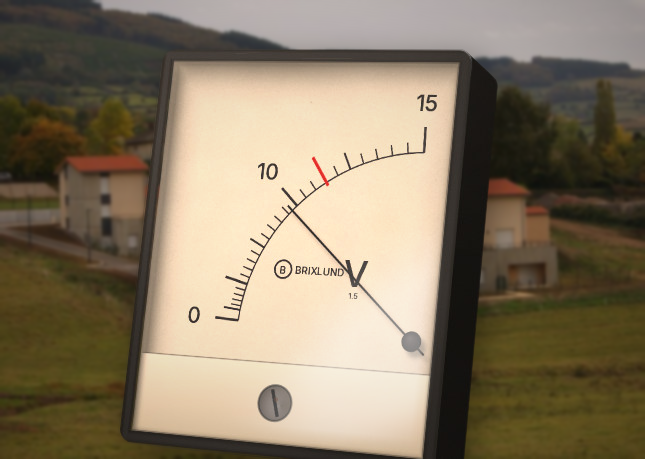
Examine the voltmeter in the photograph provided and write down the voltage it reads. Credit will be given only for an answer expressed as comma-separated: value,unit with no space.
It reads 9.75,V
